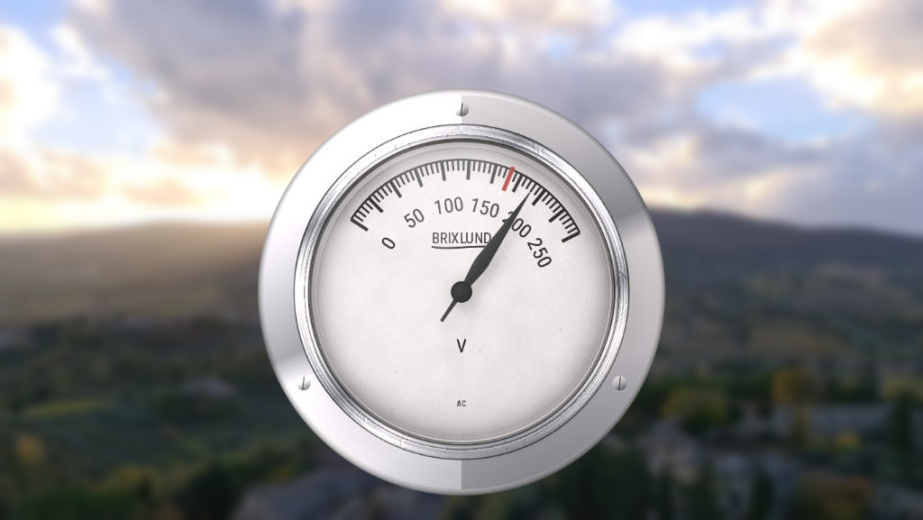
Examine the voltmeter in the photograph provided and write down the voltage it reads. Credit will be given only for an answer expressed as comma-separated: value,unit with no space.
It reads 190,V
